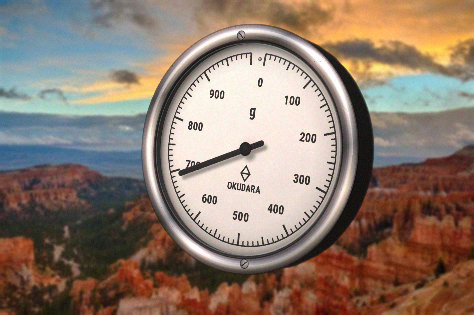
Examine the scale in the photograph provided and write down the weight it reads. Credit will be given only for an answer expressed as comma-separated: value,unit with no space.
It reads 690,g
